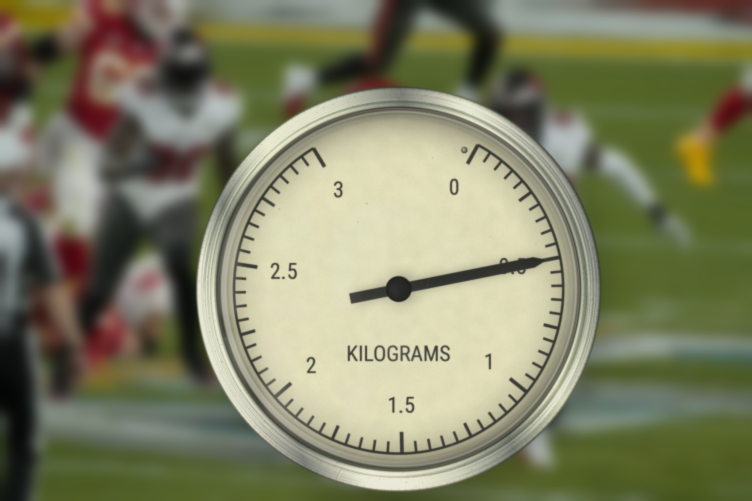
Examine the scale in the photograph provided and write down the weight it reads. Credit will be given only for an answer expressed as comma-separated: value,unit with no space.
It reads 0.5,kg
